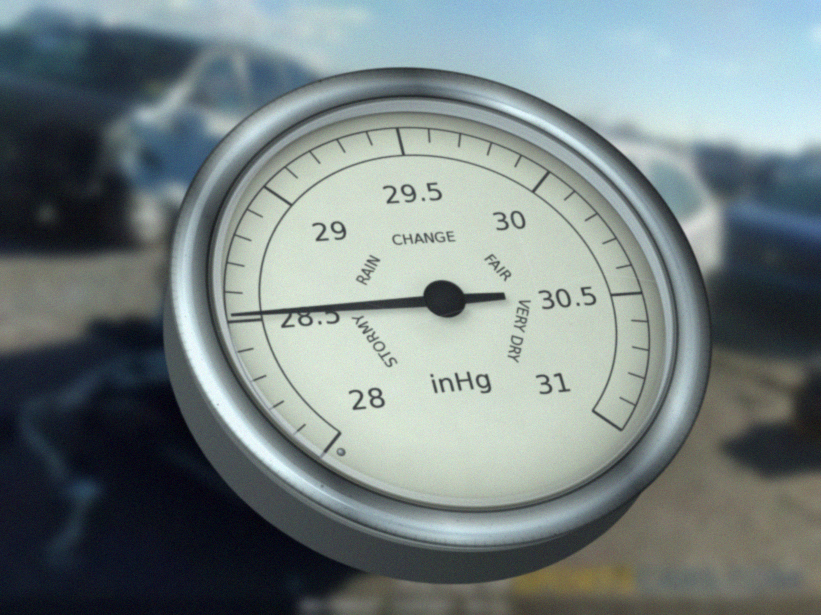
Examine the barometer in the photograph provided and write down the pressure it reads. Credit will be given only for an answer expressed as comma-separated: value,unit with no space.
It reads 28.5,inHg
